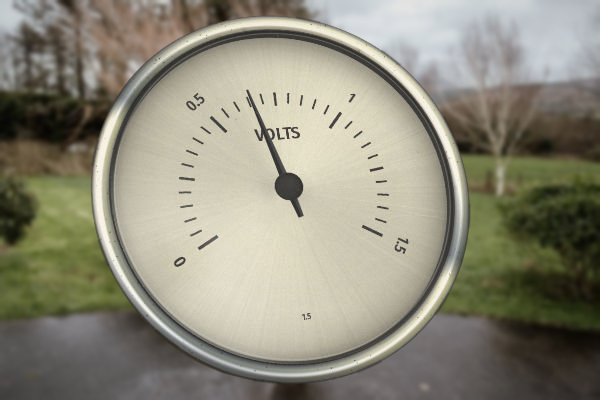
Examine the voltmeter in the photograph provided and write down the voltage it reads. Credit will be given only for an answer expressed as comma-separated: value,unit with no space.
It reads 0.65,V
